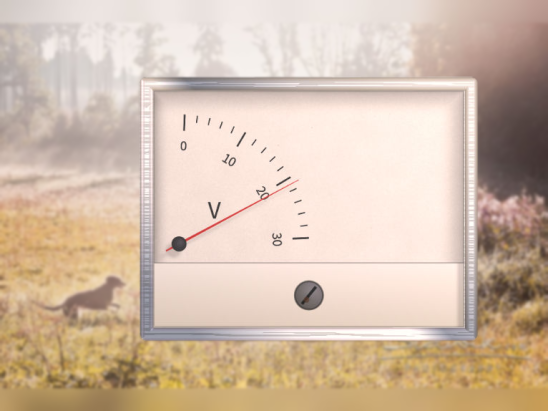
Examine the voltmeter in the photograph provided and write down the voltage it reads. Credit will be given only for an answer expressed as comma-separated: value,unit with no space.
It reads 21,V
